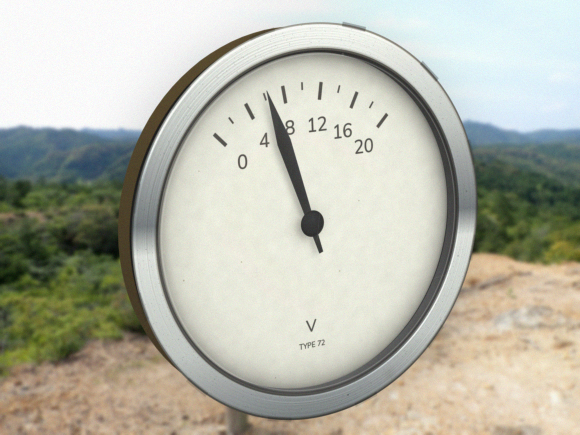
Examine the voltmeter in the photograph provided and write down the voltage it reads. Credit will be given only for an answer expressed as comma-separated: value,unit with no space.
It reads 6,V
